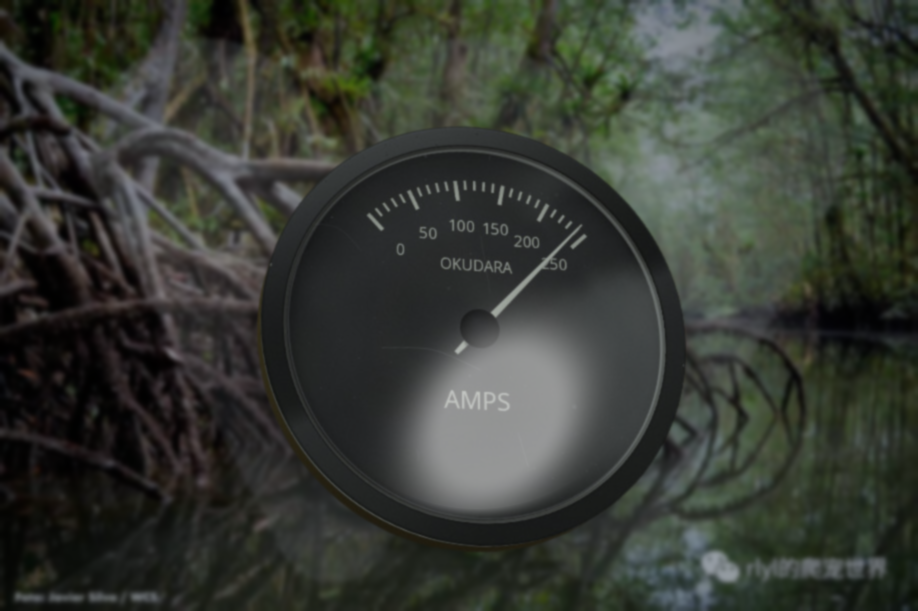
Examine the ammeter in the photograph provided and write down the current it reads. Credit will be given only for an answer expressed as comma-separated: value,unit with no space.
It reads 240,A
